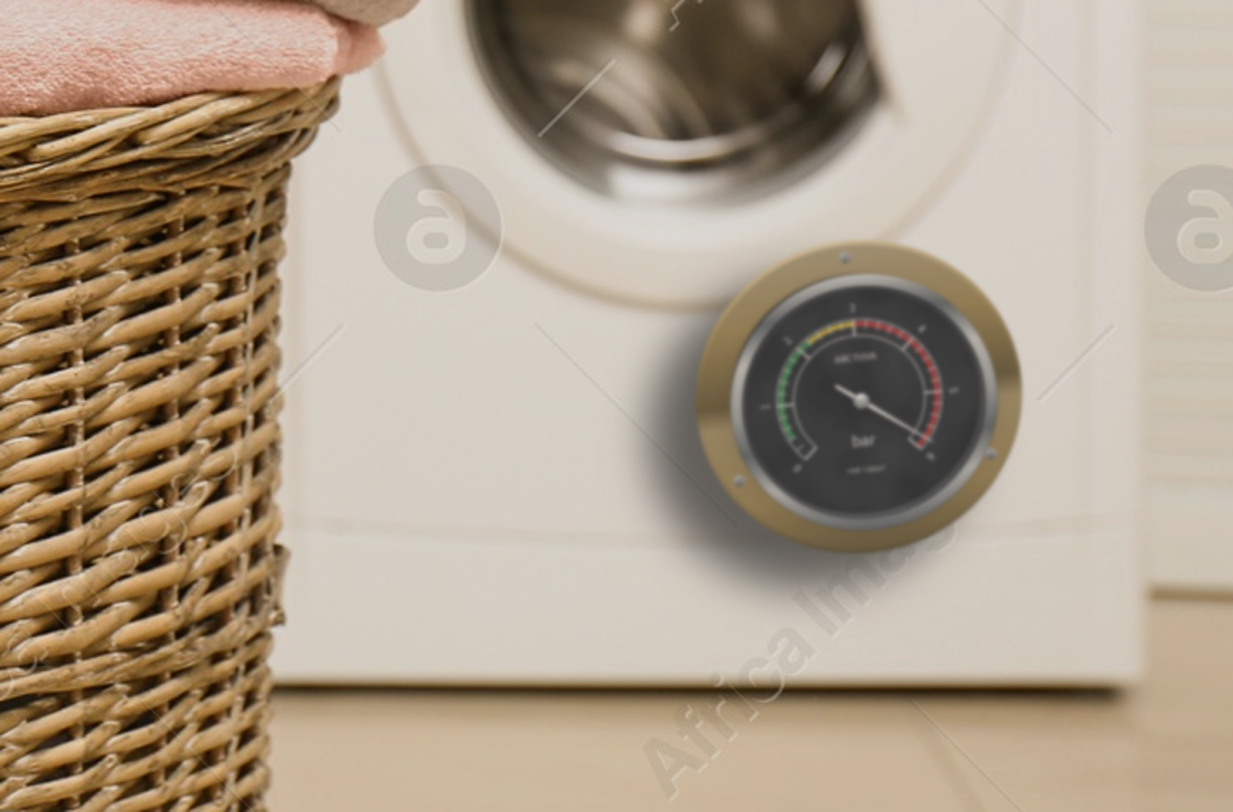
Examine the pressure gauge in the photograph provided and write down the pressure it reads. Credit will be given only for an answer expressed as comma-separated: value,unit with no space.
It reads 5.8,bar
